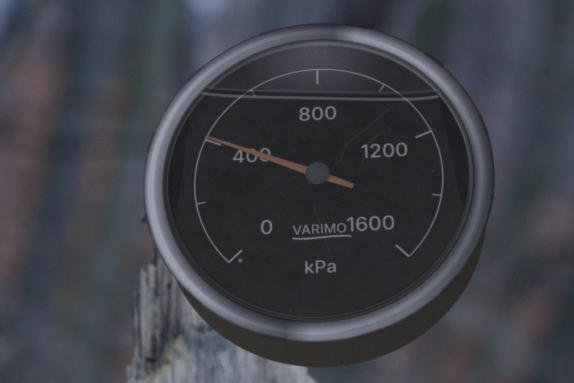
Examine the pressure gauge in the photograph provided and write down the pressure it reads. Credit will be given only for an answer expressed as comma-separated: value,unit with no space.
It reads 400,kPa
